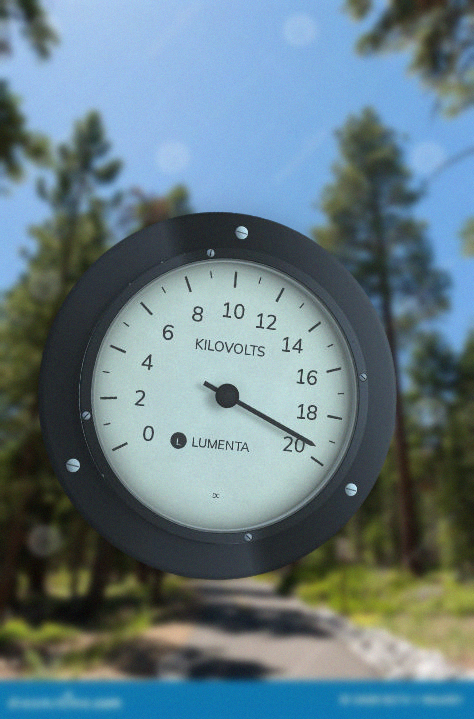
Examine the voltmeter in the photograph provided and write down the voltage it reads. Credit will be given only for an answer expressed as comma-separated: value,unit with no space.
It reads 19.5,kV
